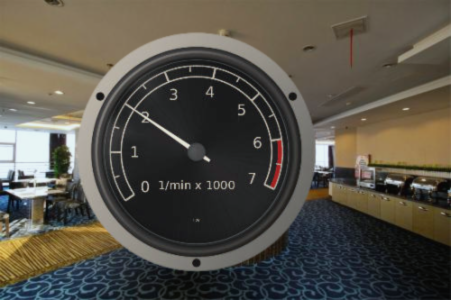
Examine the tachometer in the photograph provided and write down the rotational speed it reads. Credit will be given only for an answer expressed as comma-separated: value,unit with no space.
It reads 2000,rpm
